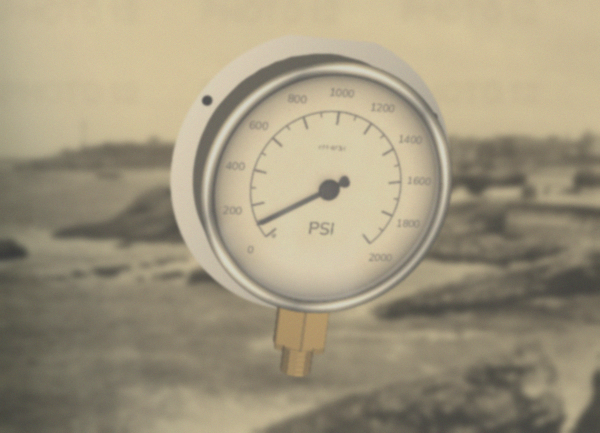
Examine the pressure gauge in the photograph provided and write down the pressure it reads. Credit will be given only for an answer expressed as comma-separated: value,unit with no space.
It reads 100,psi
